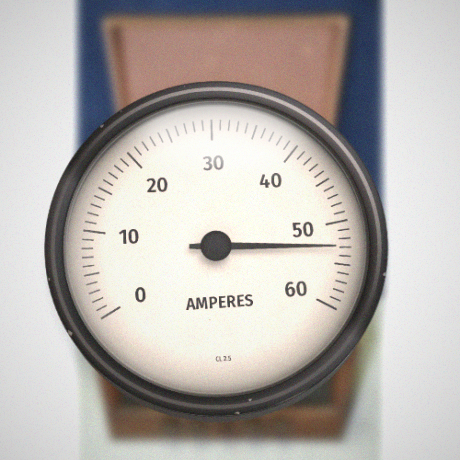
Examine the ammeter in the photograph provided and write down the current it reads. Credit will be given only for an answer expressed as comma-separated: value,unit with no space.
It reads 53,A
